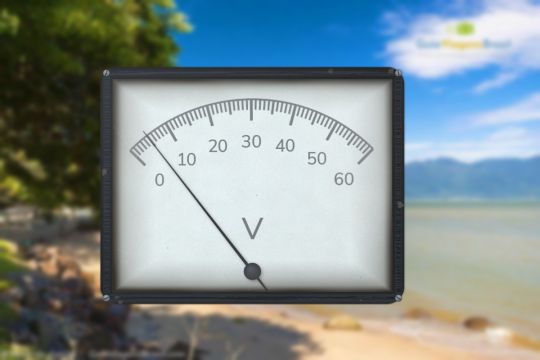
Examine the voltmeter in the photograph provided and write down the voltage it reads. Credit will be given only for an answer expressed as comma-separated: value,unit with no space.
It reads 5,V
